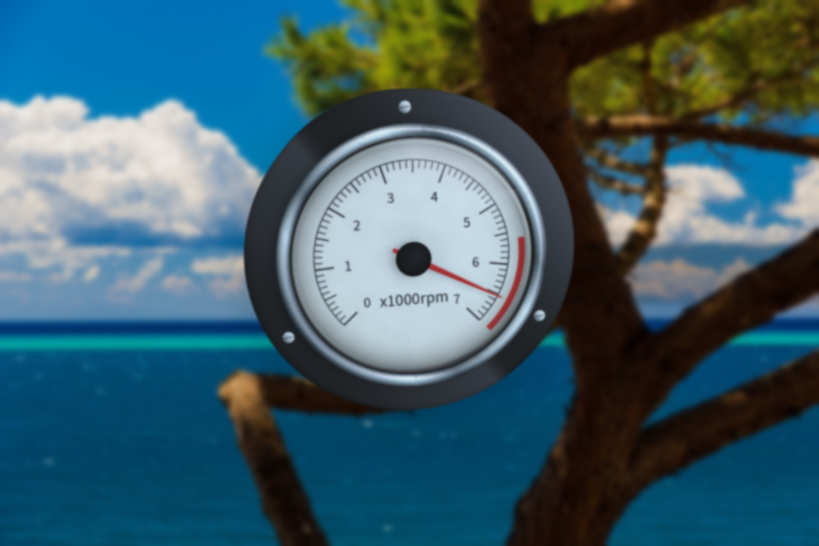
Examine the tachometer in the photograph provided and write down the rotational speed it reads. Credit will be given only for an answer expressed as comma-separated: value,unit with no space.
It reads 6500,rpm
